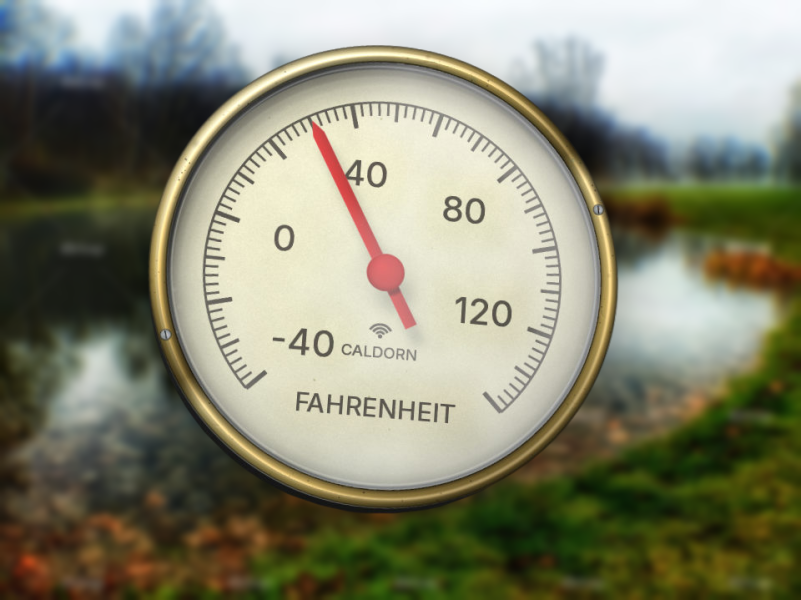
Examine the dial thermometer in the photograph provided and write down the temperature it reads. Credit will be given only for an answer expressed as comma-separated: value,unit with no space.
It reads 30,°F
